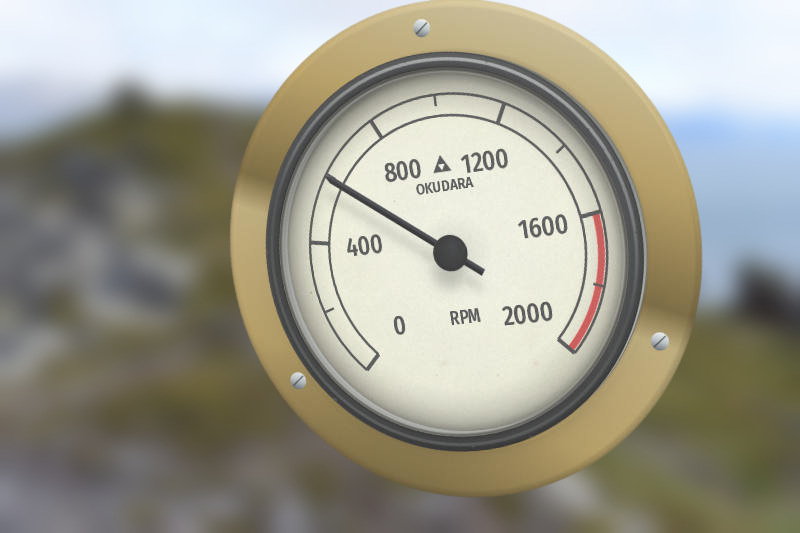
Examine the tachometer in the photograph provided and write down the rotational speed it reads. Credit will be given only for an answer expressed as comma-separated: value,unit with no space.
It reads 600,rpm
